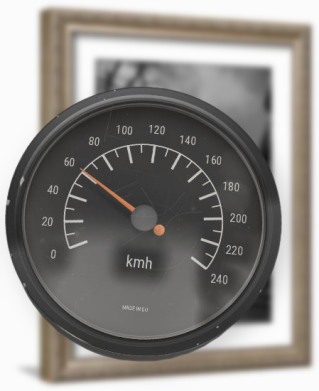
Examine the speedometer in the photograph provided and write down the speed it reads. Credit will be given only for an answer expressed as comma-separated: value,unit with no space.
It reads 60,km/h
